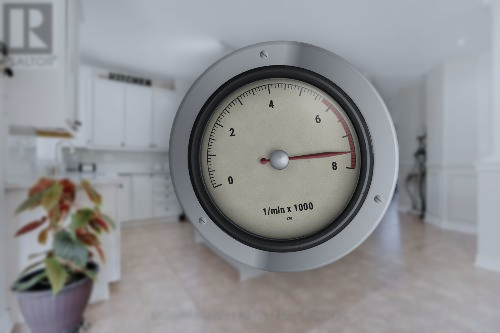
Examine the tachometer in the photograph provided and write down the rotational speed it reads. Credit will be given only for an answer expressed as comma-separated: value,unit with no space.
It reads 7500,rpm
